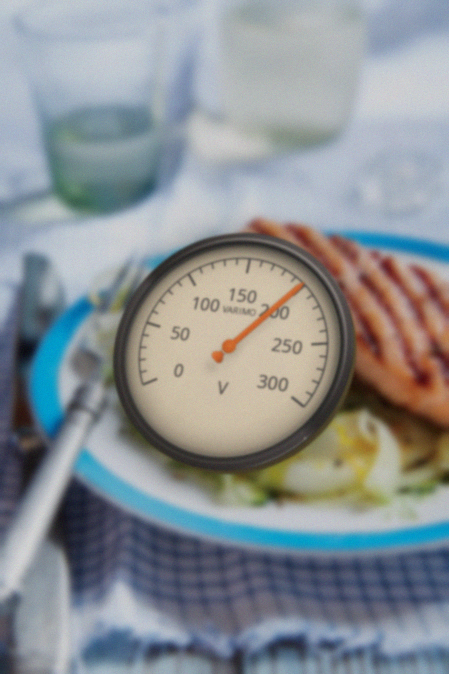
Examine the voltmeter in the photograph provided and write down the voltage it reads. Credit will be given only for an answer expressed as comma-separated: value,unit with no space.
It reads 200,V
